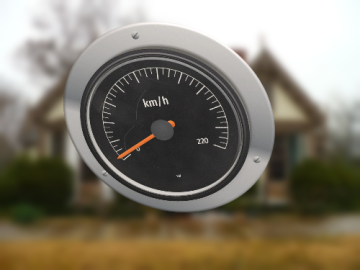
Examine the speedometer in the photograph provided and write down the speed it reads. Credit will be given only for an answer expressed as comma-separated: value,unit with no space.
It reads 5,km/h
